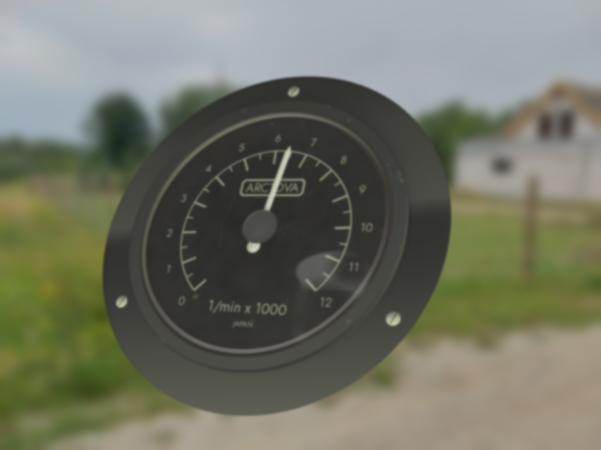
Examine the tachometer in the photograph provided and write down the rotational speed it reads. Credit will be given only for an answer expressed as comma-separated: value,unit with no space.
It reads 6500,rpm
